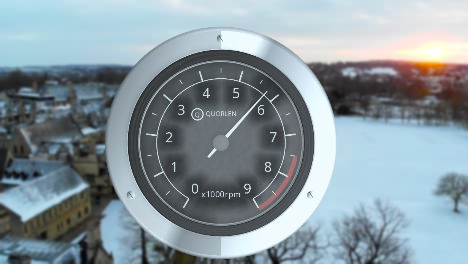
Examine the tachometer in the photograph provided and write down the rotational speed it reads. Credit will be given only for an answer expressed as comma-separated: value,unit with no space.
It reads 5750,rpm
